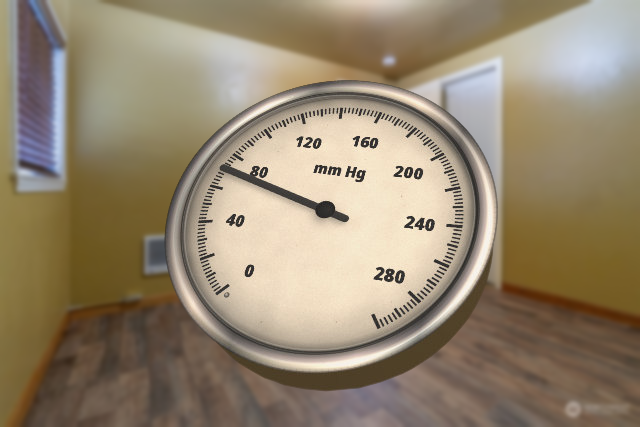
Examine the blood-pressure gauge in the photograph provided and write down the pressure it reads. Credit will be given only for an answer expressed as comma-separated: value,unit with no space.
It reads 70,mmHg
